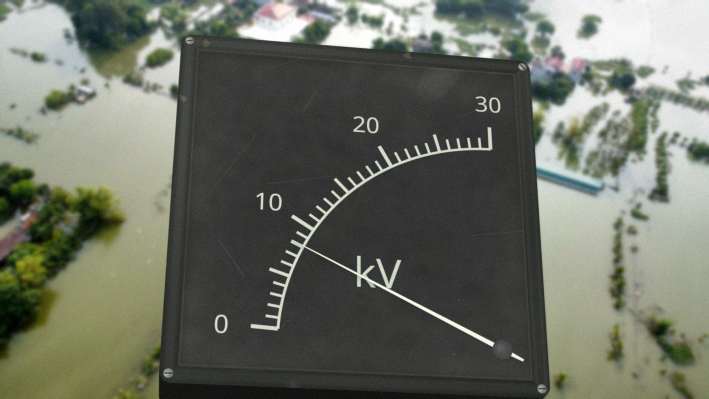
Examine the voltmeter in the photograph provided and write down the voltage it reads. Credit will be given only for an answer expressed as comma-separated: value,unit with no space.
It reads 8,kV
